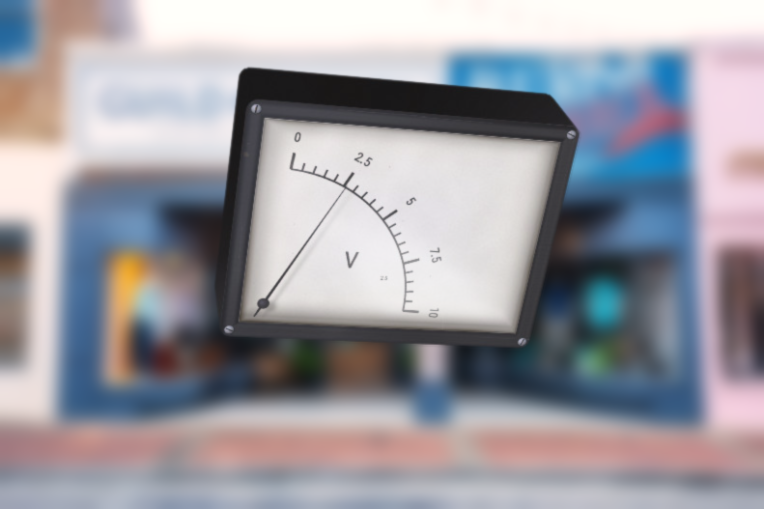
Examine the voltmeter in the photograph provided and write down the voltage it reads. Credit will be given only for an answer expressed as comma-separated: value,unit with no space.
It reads 2.5,V
